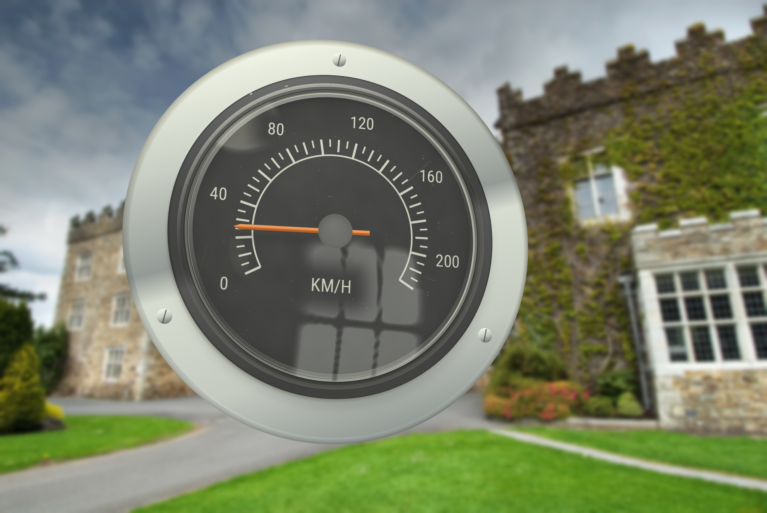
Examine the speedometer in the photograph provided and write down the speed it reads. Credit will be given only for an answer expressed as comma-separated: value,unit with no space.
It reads 25,km/h
